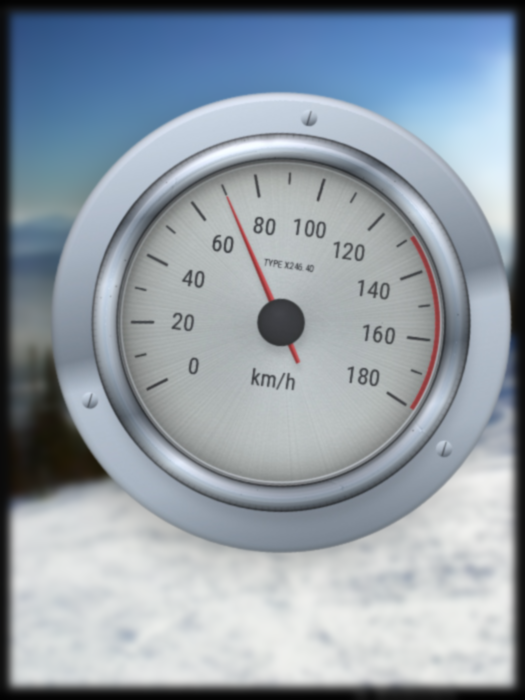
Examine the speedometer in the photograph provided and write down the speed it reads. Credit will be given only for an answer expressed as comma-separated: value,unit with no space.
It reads 70,km/h
